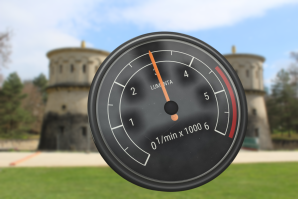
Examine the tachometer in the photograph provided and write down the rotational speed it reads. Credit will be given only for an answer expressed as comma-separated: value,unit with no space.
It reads 3000,rpm
